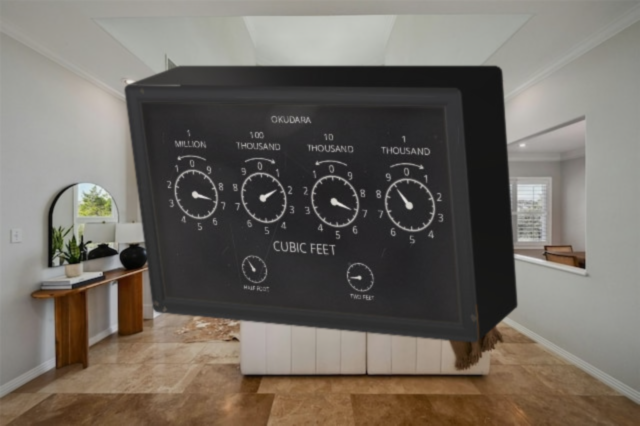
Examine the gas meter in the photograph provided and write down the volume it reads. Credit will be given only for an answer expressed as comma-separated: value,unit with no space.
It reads 716900,ft³
